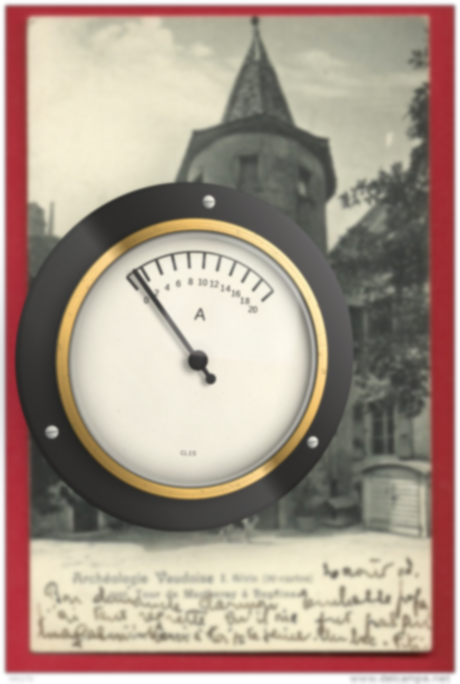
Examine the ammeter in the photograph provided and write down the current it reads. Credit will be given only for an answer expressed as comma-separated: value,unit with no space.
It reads 1,A
